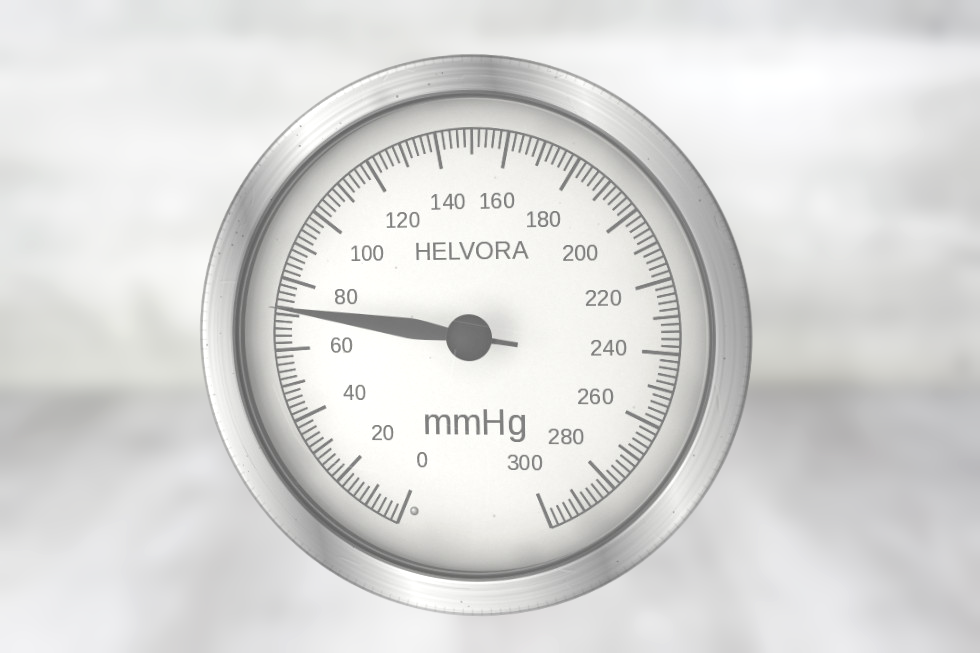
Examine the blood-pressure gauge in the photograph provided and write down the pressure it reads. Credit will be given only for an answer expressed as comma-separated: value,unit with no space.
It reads 72,mmHg
